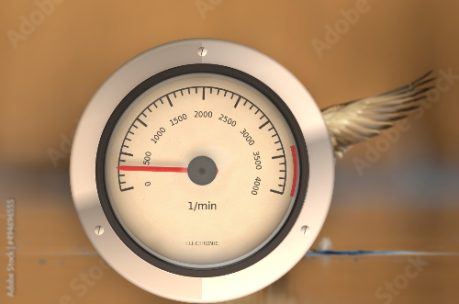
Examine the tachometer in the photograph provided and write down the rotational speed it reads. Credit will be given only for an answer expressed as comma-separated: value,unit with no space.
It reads 300,rpm
